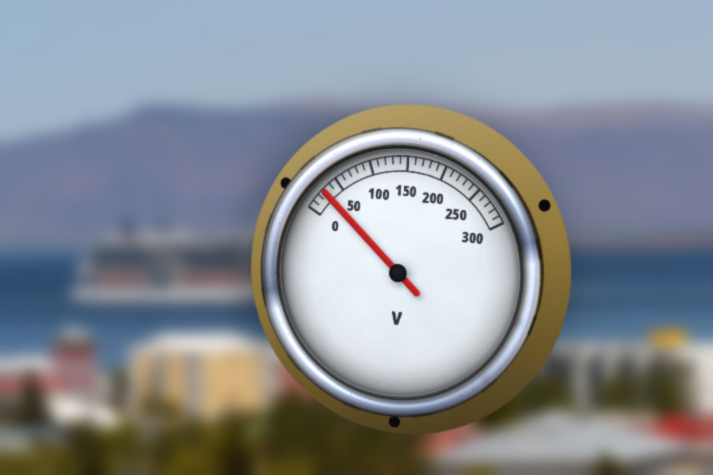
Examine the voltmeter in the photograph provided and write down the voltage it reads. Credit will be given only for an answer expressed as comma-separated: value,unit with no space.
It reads 30,V
